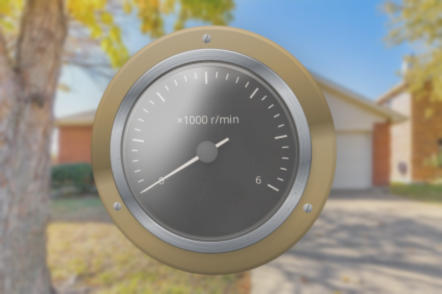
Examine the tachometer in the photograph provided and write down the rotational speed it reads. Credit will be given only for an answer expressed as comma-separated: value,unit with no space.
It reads 0,rpm
